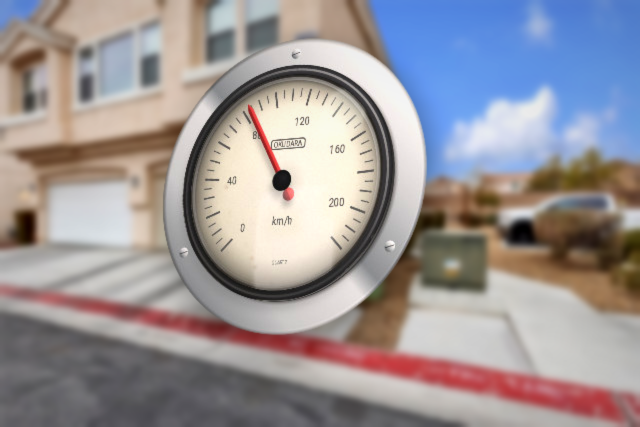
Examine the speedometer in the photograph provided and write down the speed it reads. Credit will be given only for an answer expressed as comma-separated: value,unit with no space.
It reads 85,km/h
